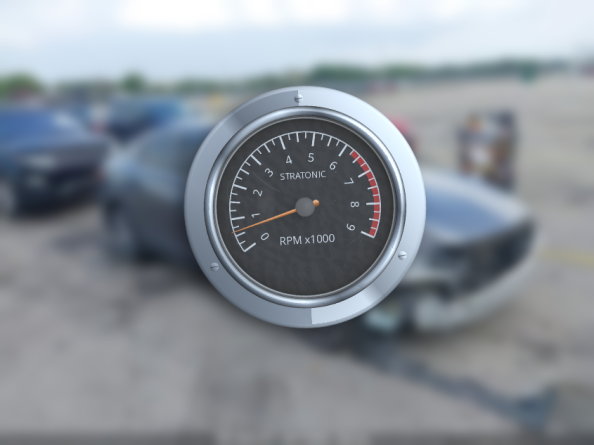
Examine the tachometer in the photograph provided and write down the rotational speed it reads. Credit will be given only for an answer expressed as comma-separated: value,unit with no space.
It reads 625,rpm
